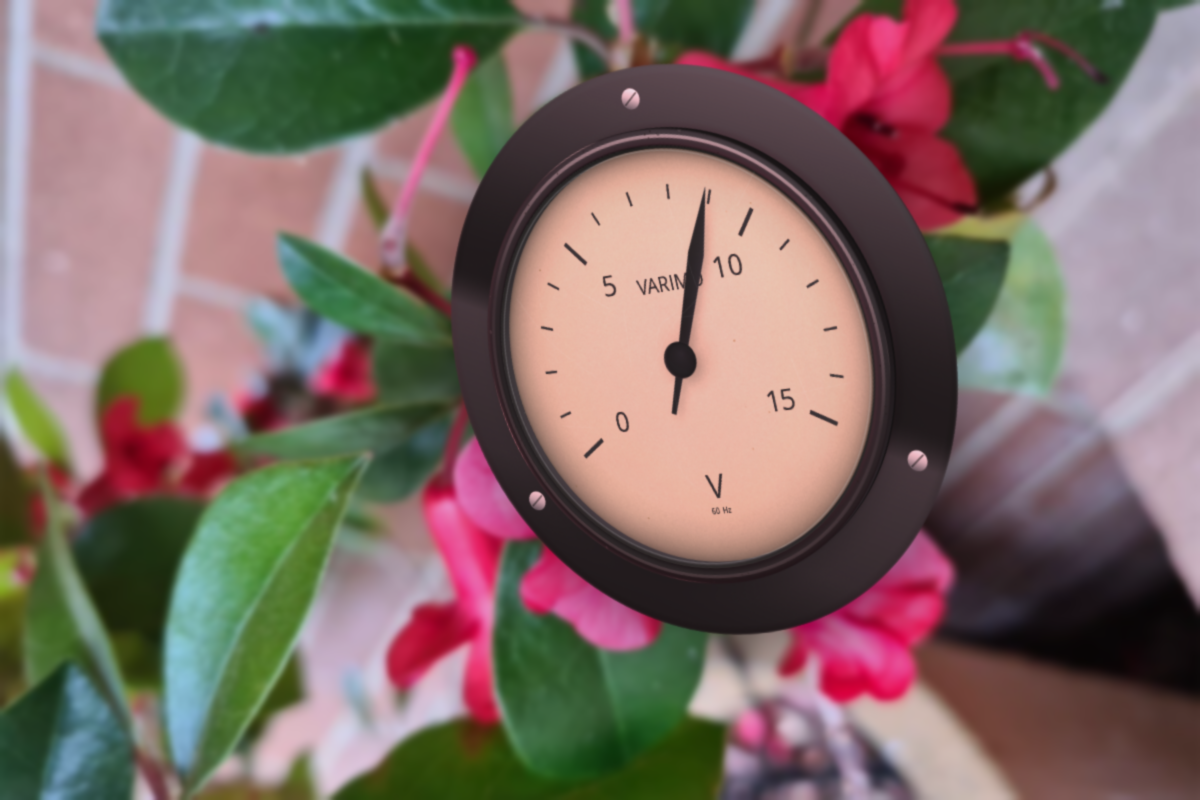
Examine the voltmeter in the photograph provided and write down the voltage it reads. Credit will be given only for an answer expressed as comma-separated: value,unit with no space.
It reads 9,V
